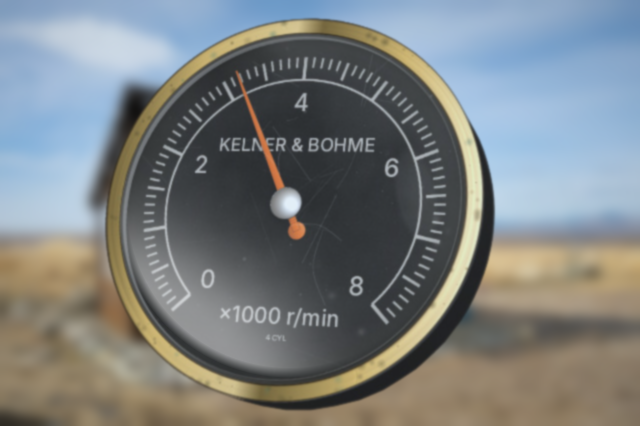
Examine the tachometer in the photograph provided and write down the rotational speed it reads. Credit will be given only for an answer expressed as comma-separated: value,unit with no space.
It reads 3200,rpm
